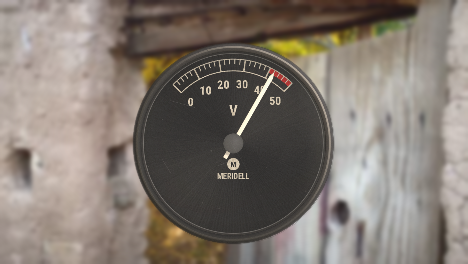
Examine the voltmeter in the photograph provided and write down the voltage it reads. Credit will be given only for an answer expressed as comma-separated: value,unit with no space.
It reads 42,V
